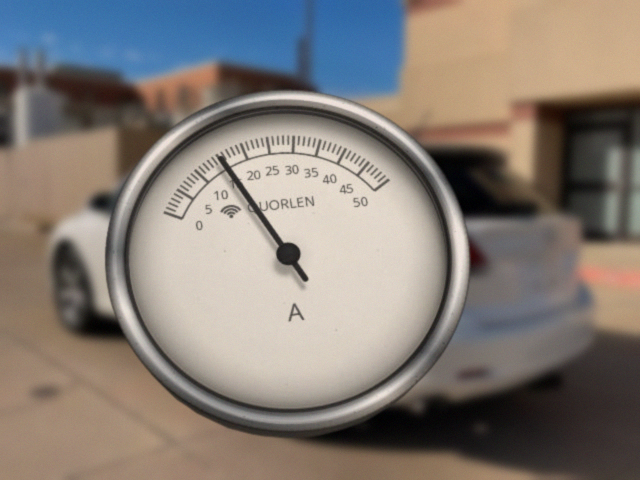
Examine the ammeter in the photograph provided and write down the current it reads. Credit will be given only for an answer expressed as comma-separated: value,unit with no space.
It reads 15,A
